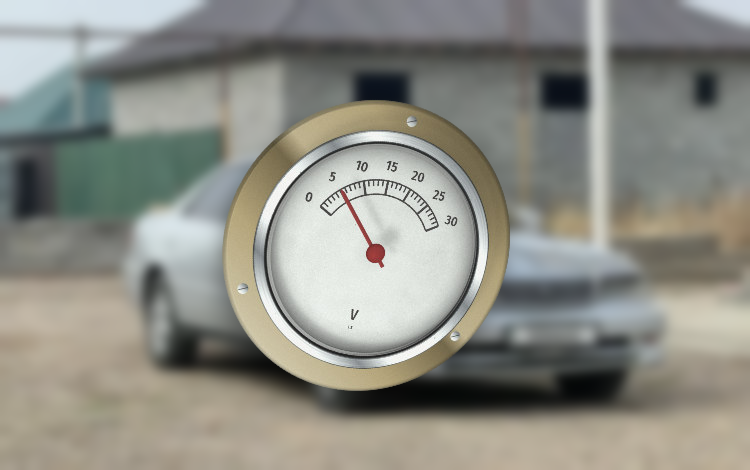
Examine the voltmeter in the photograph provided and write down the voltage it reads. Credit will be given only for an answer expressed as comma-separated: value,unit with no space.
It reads 5,V
